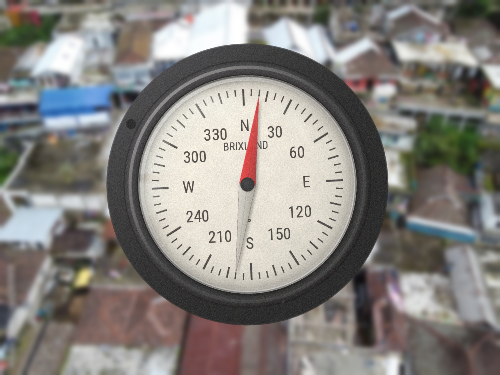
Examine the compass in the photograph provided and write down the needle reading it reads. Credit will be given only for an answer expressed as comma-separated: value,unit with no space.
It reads 10,°
